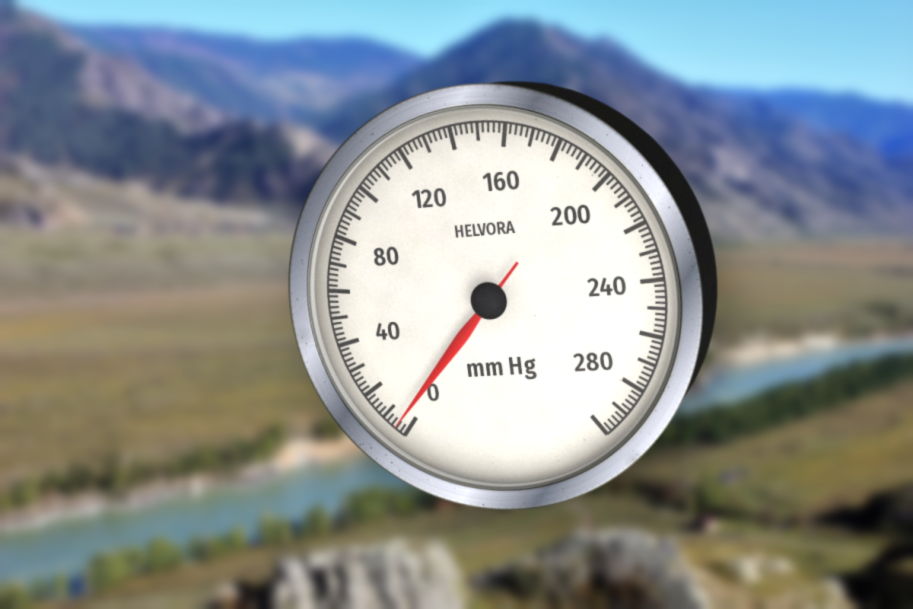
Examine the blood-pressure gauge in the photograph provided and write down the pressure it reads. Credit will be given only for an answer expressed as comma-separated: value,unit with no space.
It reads 4,mmHg
